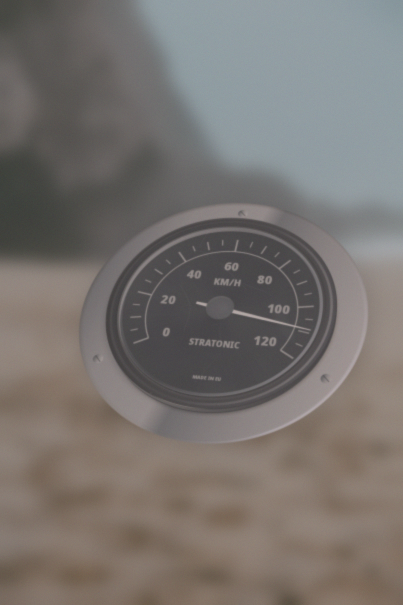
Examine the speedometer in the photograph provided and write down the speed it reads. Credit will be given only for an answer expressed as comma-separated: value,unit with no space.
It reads 110,km/h
